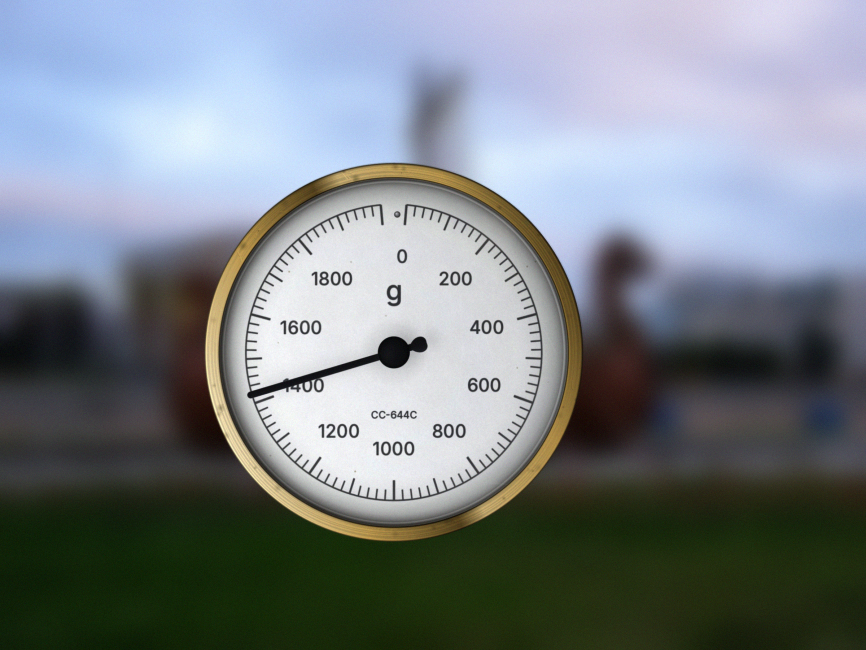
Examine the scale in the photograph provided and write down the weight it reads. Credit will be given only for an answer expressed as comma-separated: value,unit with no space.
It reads 1420,g
